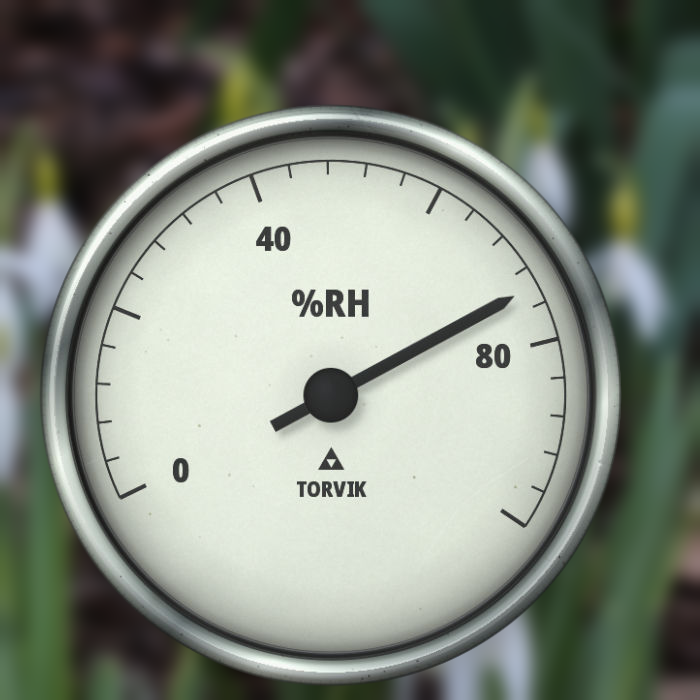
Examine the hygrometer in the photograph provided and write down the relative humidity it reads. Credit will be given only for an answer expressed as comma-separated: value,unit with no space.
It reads 74,%
